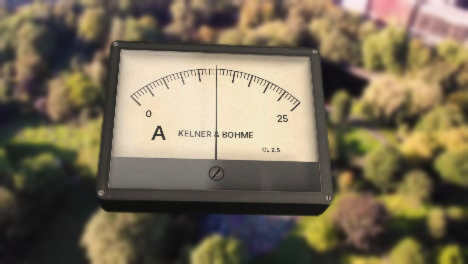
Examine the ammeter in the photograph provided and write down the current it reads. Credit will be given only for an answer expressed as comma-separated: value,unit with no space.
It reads 12.5,A
